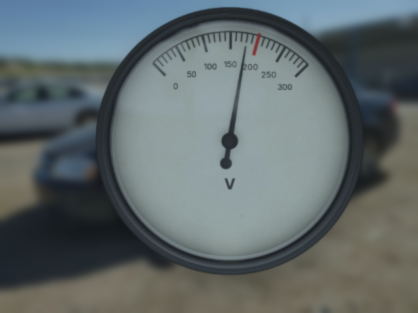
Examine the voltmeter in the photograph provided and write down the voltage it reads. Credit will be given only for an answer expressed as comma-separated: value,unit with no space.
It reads 180,V
